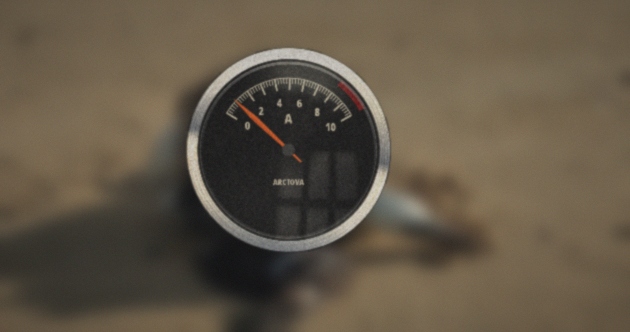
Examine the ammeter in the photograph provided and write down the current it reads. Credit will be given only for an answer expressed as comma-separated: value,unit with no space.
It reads 1,A
